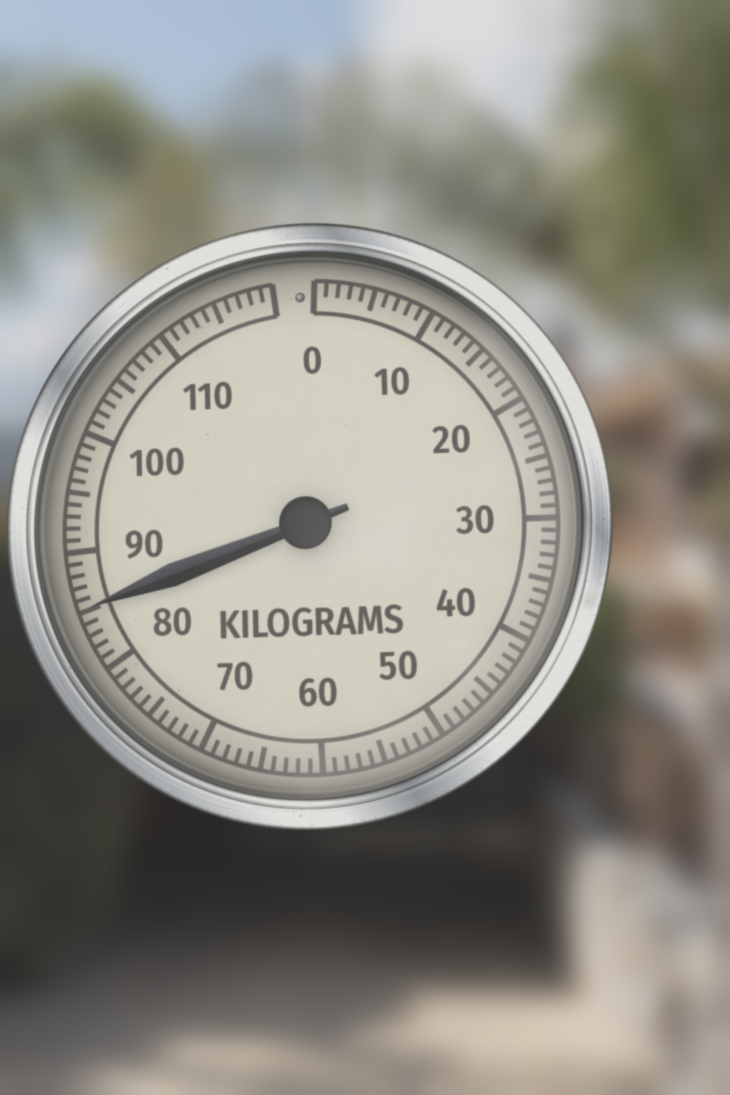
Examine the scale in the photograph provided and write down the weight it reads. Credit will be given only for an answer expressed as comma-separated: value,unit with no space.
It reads 85,kg
